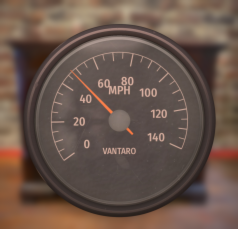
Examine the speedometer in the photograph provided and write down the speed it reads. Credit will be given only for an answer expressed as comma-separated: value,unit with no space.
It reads 47.5,mph
